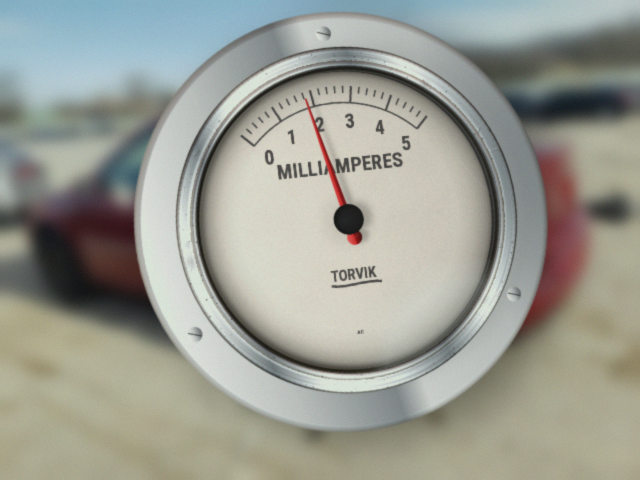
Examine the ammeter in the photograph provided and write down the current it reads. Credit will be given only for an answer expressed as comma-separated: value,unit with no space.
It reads 1.8,mA
